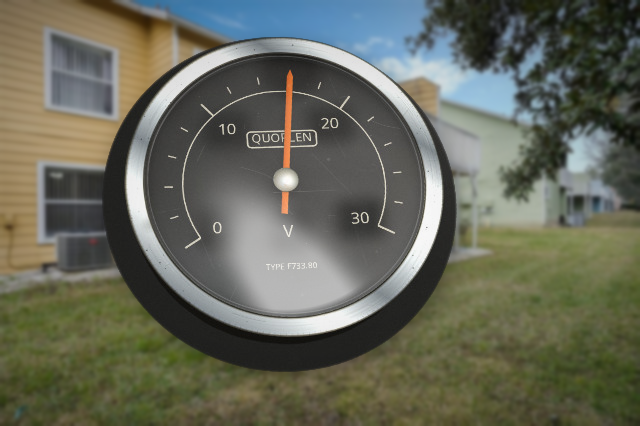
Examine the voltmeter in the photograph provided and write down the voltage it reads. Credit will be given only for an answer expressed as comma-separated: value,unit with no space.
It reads 16,V
